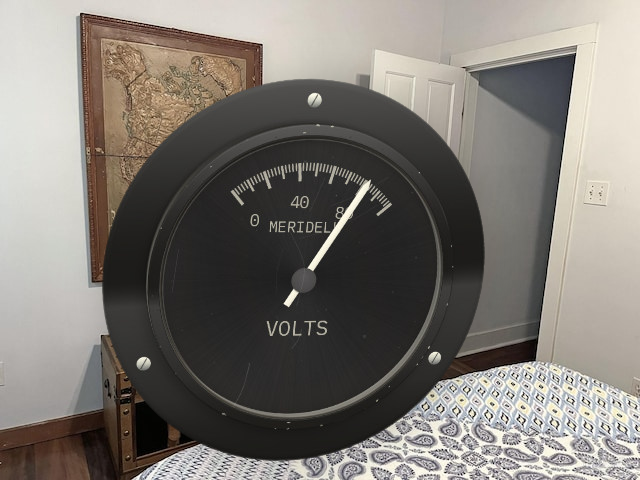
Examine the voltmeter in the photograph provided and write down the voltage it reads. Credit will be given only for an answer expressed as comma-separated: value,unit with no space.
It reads 80,V
